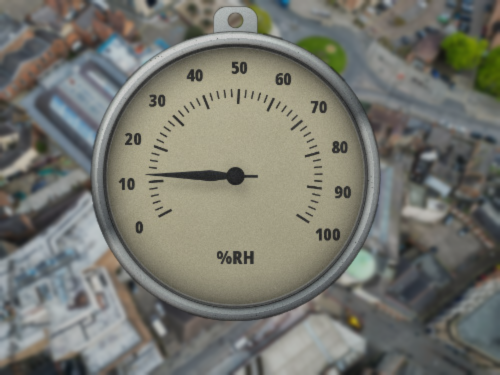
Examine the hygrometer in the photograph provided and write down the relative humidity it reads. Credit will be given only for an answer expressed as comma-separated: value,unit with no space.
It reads 12,%
